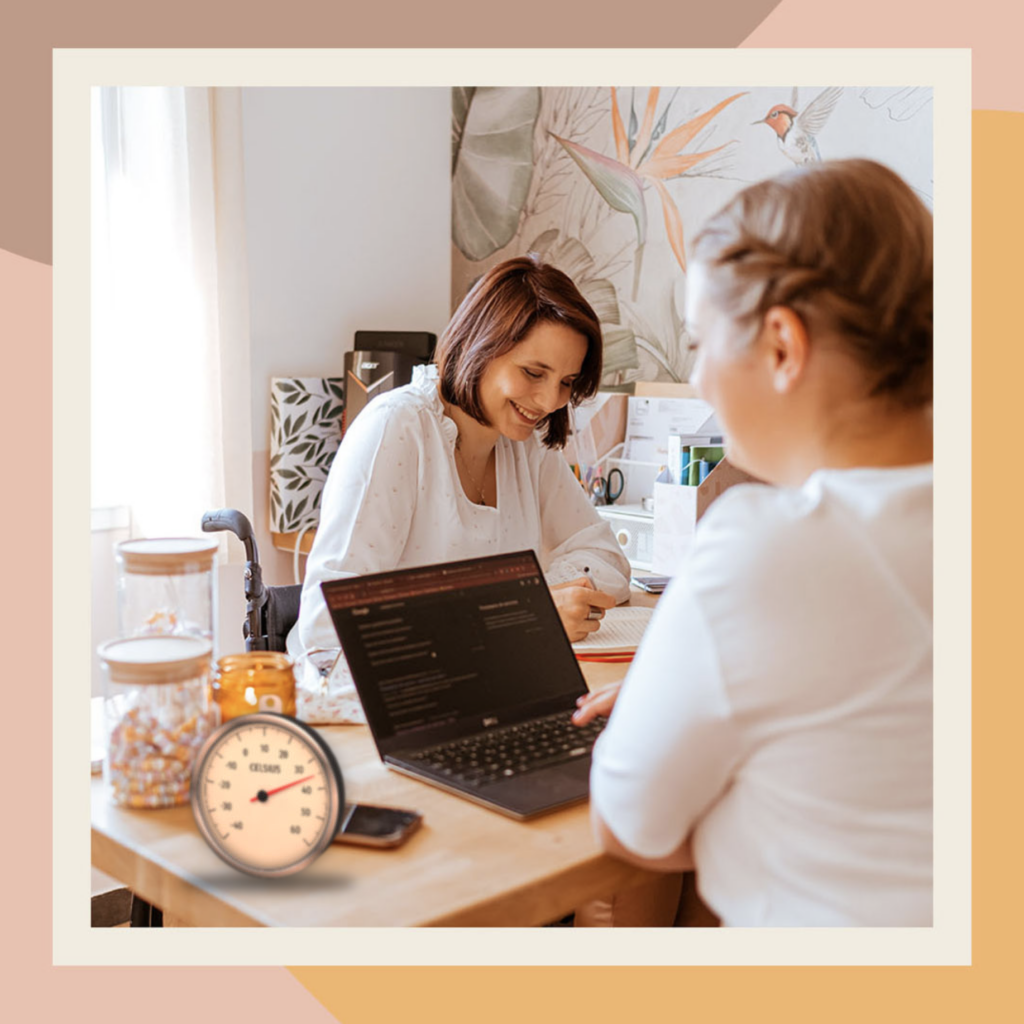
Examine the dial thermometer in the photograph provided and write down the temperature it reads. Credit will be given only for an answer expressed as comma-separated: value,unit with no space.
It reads 35,°C
